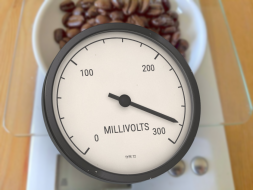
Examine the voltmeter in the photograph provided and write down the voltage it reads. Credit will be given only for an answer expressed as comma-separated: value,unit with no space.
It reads 280,mV
